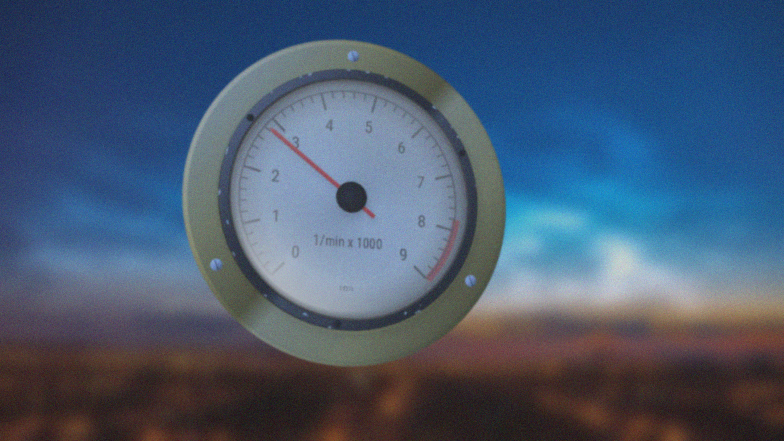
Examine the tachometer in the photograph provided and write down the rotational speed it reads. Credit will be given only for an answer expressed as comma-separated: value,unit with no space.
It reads 2800,rpm
